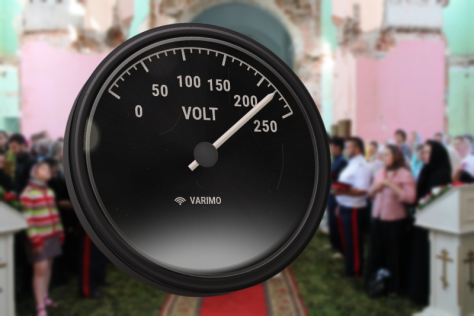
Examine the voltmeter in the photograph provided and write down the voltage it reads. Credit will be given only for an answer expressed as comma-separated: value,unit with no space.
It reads 220,V
